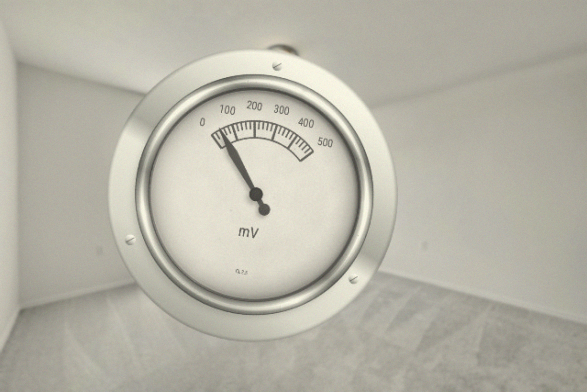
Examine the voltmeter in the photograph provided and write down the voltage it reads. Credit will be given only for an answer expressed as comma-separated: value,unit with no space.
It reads 40,mV
